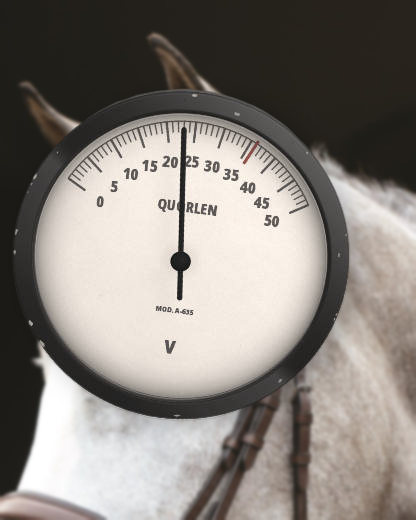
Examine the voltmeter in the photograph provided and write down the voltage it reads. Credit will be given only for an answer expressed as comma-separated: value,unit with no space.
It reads 23,V
